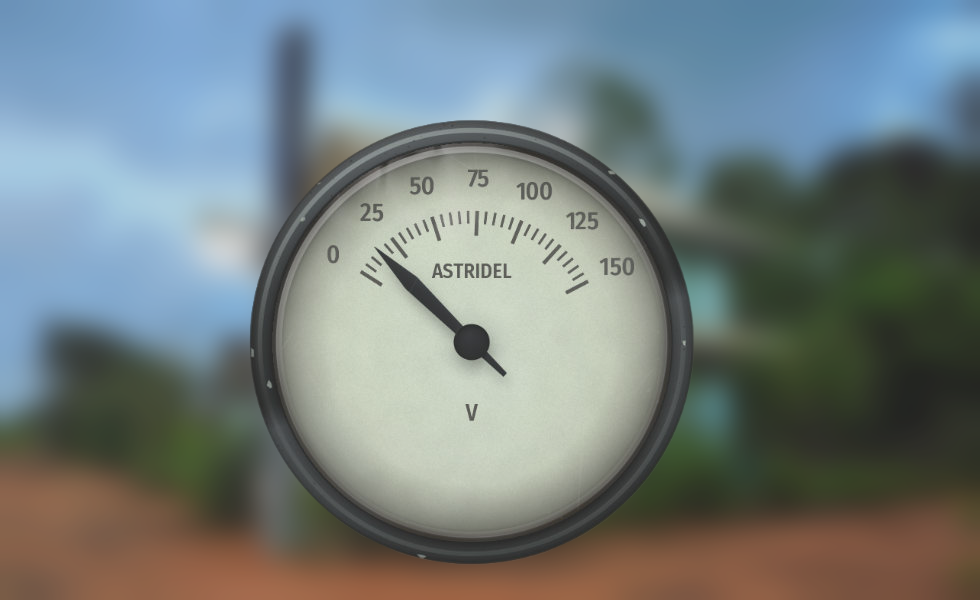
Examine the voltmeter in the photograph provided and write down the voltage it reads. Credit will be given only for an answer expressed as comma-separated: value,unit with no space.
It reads 15,V
